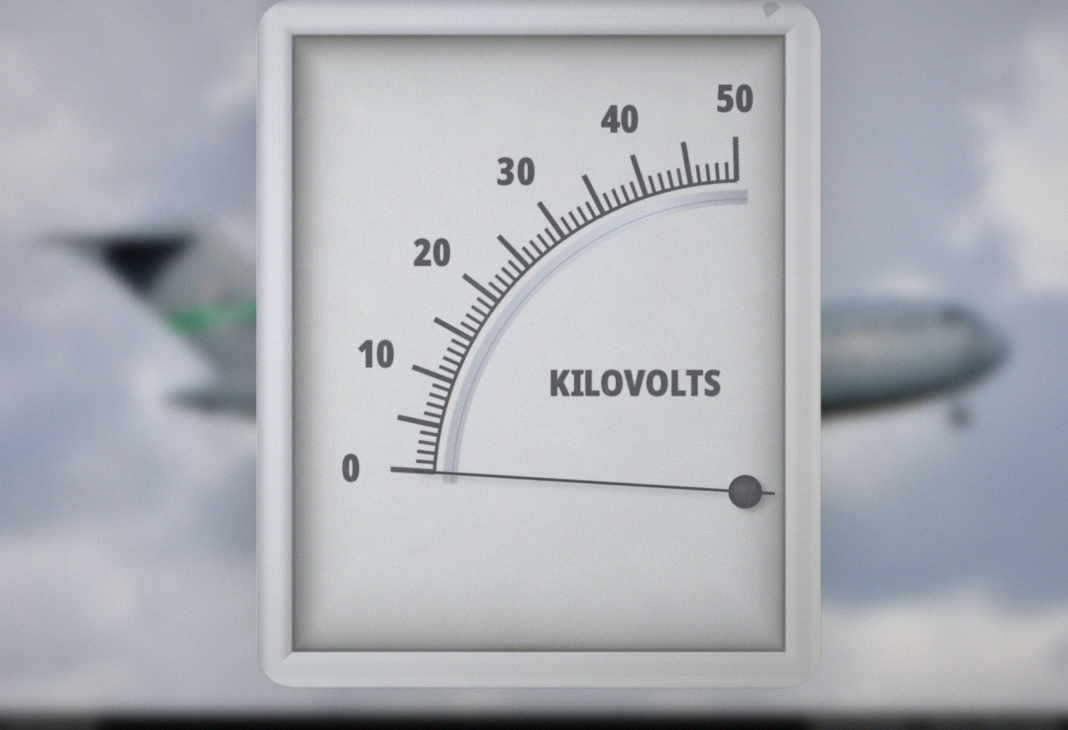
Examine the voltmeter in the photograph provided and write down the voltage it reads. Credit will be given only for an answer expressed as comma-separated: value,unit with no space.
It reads 0,kV
